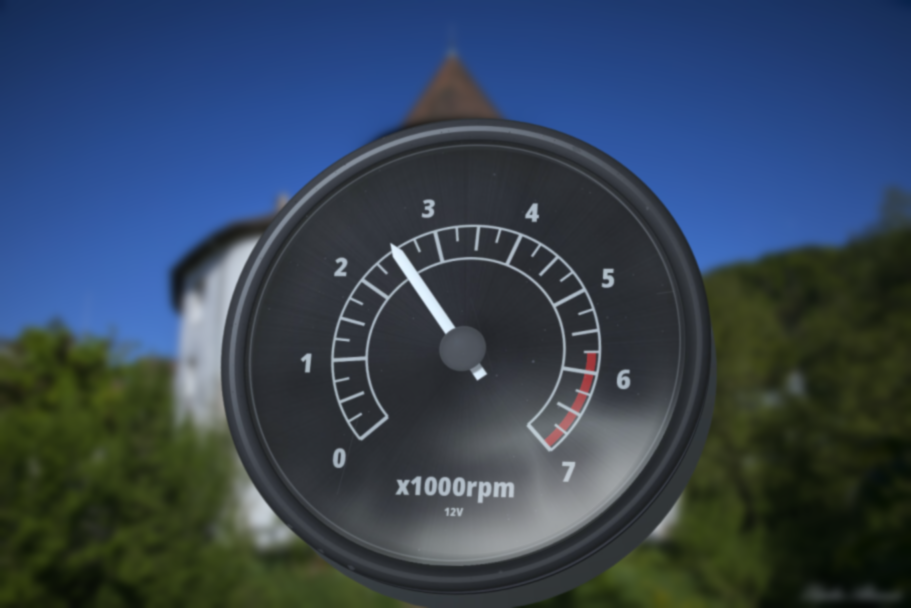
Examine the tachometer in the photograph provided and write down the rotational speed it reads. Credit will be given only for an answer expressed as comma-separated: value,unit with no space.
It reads 2500,rpm
